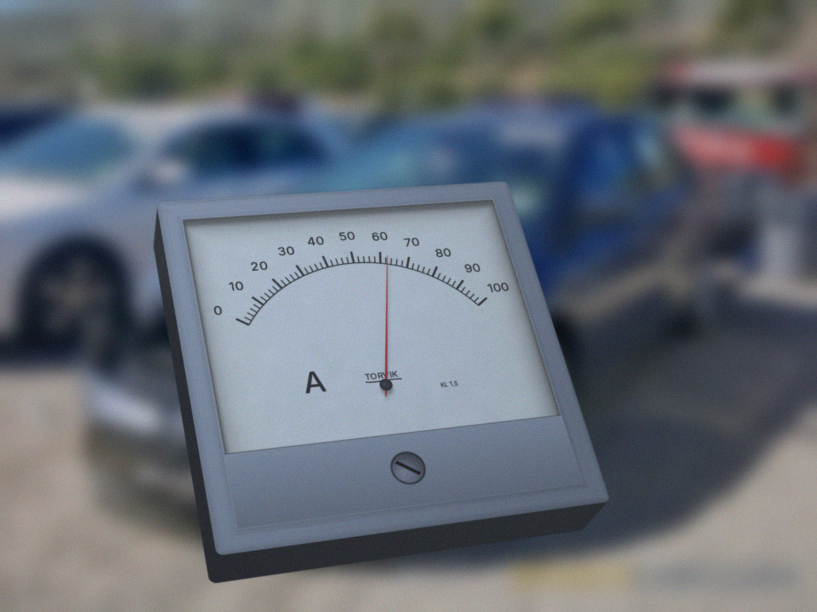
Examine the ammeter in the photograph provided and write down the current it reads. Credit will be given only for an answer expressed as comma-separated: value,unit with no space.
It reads 62,A
